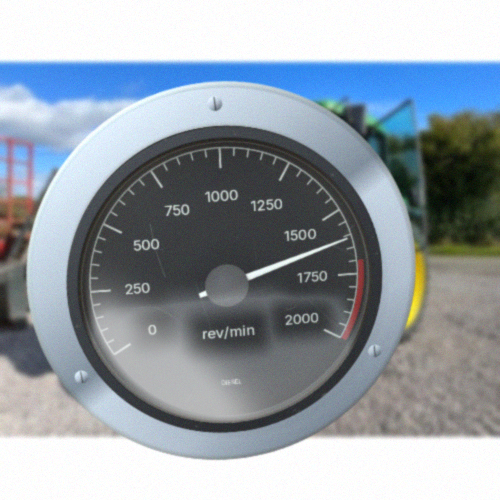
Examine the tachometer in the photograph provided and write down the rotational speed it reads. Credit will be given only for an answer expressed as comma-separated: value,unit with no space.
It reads 1600,rpm
